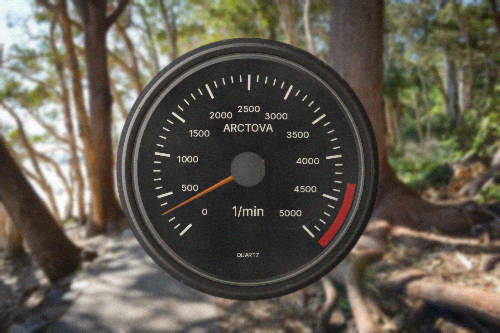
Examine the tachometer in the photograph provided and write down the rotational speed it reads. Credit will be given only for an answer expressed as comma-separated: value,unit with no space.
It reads 300,rpm
